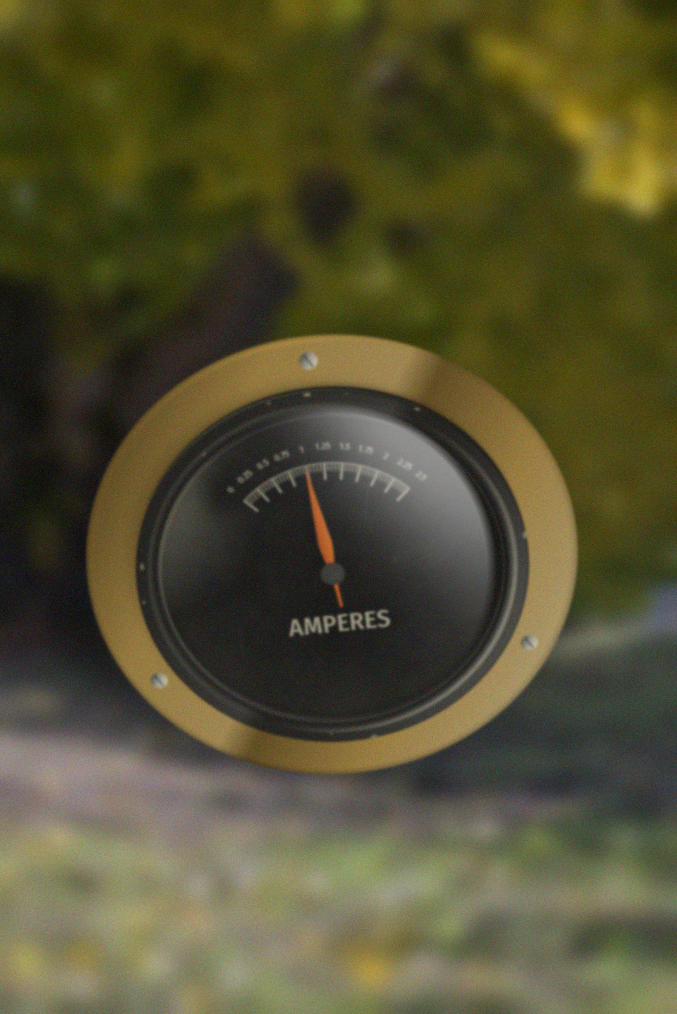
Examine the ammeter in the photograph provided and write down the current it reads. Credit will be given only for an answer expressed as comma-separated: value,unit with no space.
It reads 1,A
